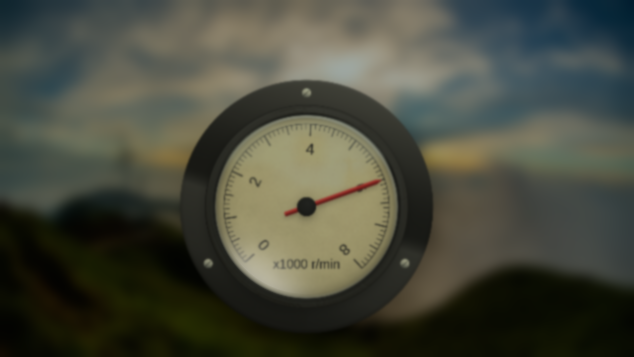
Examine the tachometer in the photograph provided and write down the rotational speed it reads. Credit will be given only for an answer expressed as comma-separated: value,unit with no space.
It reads 6000,rpm
